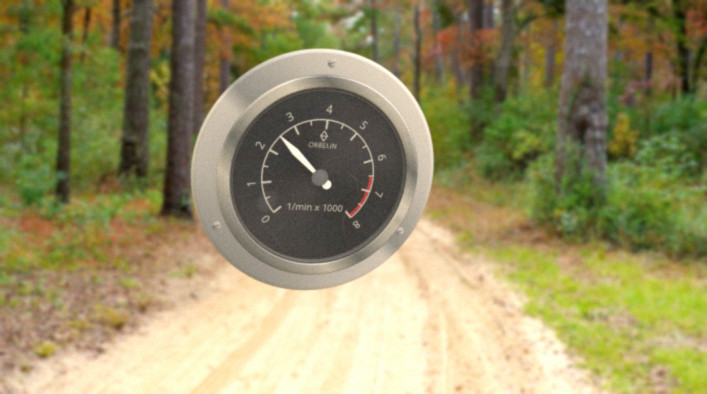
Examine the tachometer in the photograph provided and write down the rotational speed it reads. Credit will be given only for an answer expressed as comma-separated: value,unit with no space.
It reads 2500,rpm
